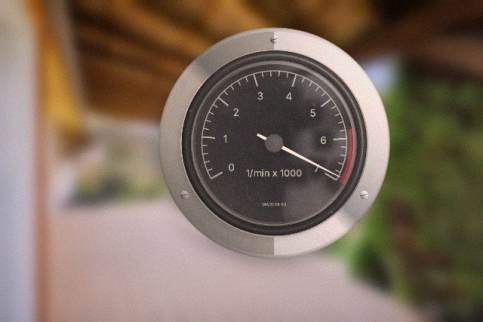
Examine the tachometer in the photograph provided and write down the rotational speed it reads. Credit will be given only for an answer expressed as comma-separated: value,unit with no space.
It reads 6900,rpm
